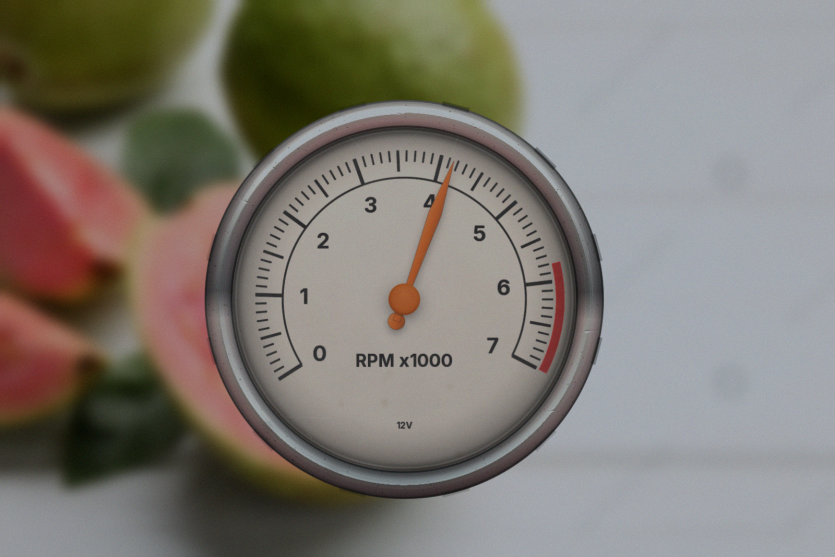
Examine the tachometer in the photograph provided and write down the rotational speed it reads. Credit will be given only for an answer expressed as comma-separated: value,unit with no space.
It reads 4150,rpm
